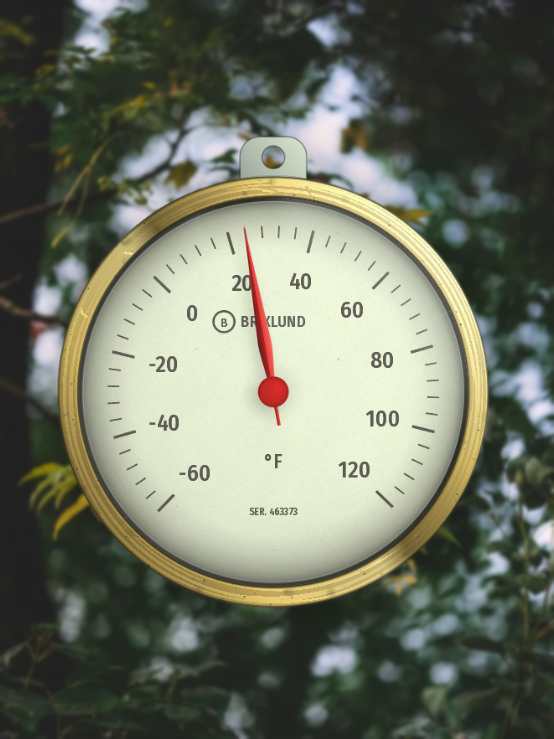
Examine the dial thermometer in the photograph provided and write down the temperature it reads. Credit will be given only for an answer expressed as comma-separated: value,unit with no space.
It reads 24,°F
